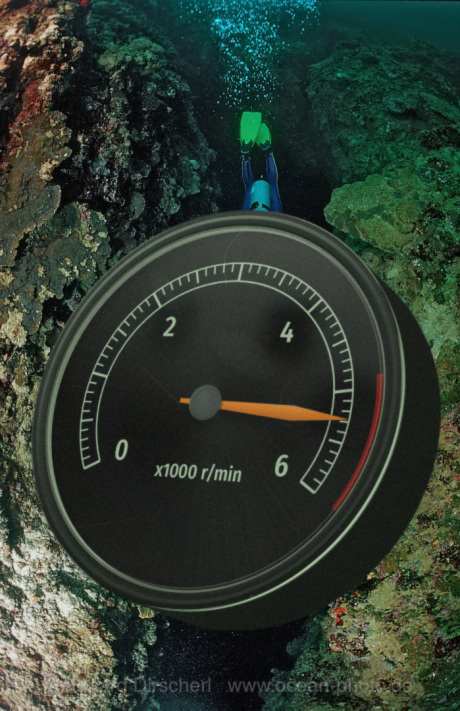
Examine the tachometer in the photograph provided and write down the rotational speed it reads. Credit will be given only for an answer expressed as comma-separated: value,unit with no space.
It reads 5300,rpm
